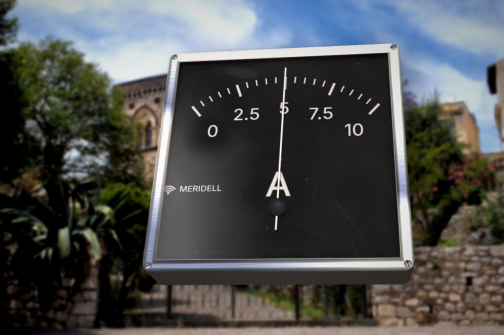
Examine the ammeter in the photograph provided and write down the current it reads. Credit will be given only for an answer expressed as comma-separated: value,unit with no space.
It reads 5,A
